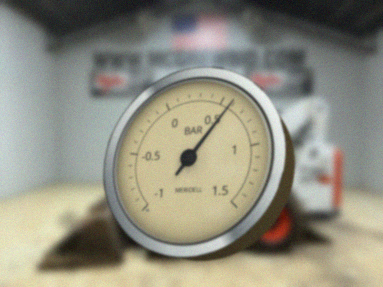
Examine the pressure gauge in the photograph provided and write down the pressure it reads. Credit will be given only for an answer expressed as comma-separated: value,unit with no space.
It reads 0.6,bar
